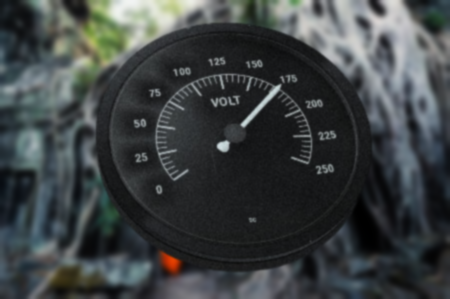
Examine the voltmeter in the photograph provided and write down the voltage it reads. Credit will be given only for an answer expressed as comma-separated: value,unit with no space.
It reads 175,V
